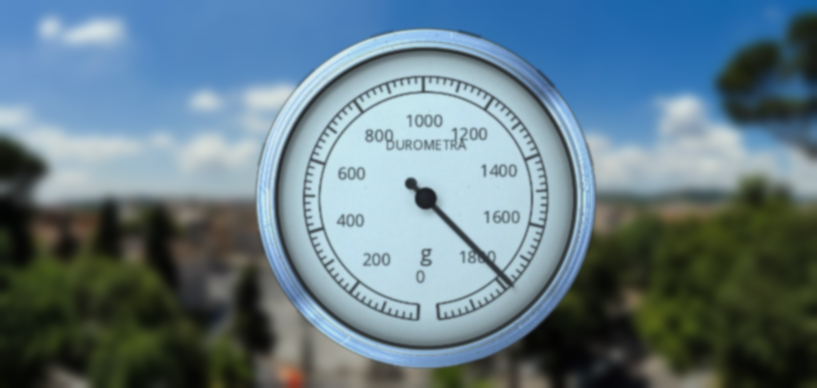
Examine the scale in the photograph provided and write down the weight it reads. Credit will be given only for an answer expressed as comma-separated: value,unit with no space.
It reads 1780,g
